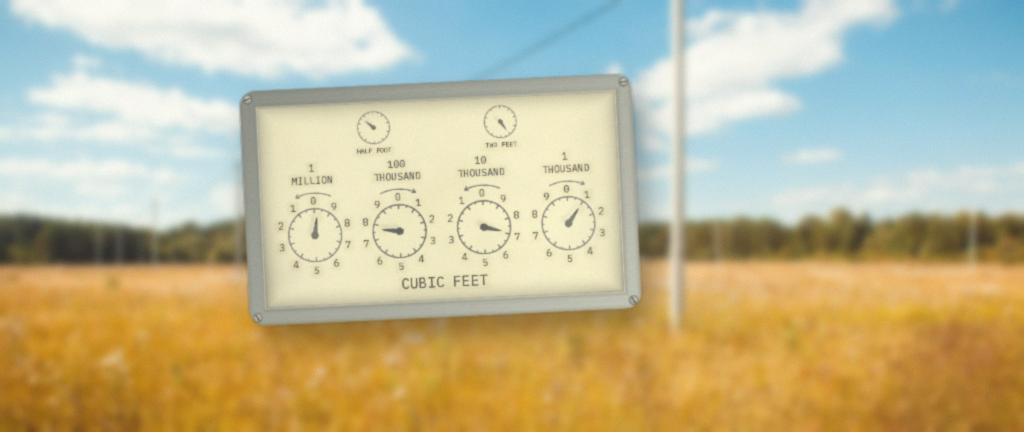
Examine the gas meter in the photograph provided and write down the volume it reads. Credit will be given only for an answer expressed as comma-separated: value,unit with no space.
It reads 977100,ft³
